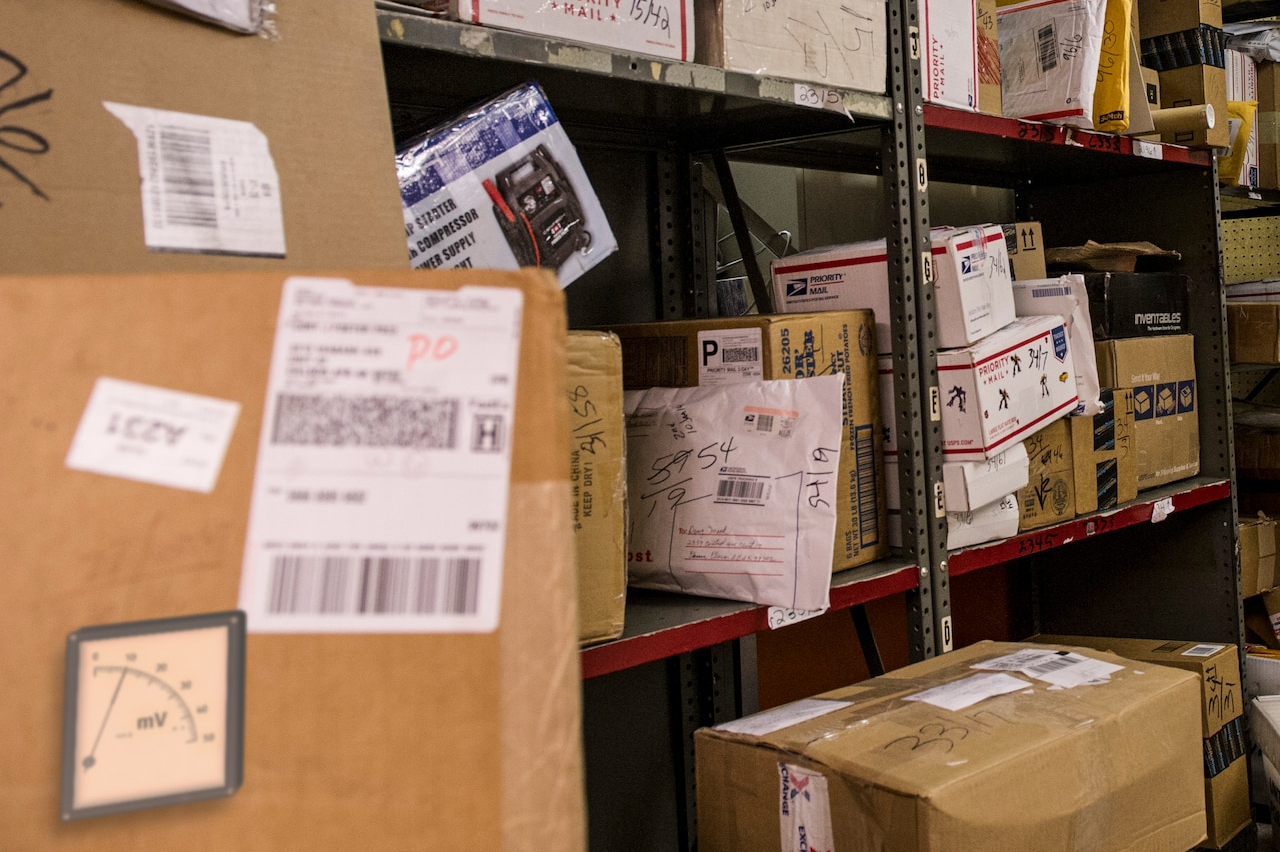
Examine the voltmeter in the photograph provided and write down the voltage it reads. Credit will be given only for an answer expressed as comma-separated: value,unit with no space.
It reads 10,mV
